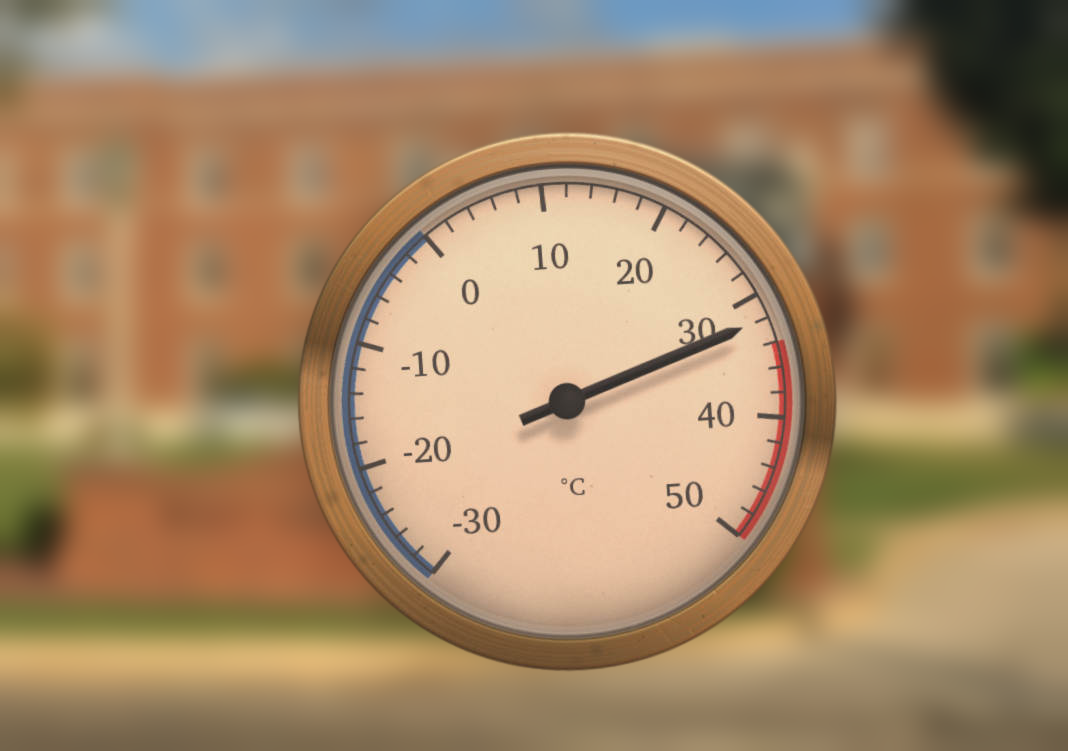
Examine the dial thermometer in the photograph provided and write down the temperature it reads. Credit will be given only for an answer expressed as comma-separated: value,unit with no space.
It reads 32,°C
